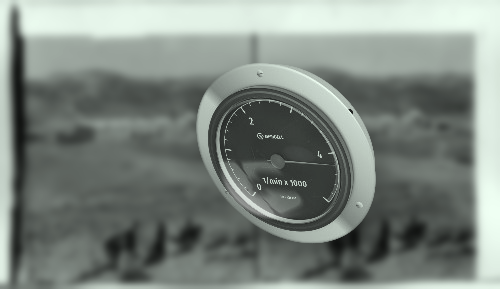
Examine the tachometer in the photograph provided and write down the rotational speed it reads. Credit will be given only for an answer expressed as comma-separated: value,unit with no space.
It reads 4200,rpm
